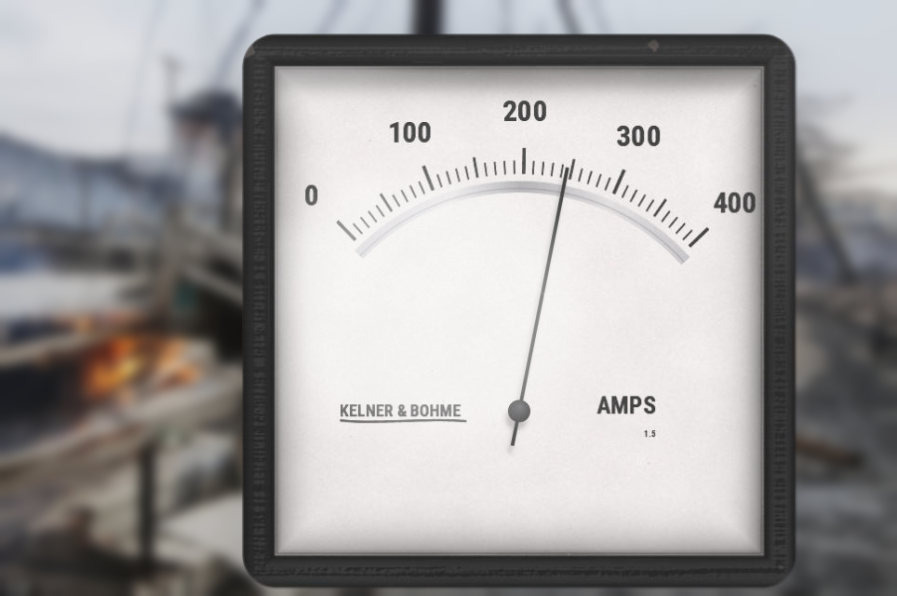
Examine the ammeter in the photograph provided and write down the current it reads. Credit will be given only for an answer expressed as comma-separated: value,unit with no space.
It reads 245,A
